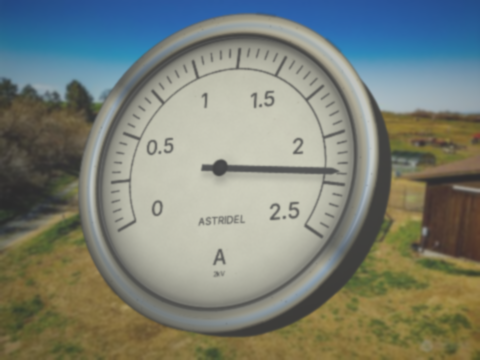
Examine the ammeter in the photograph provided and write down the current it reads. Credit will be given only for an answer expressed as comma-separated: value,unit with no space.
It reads 2.2,A
